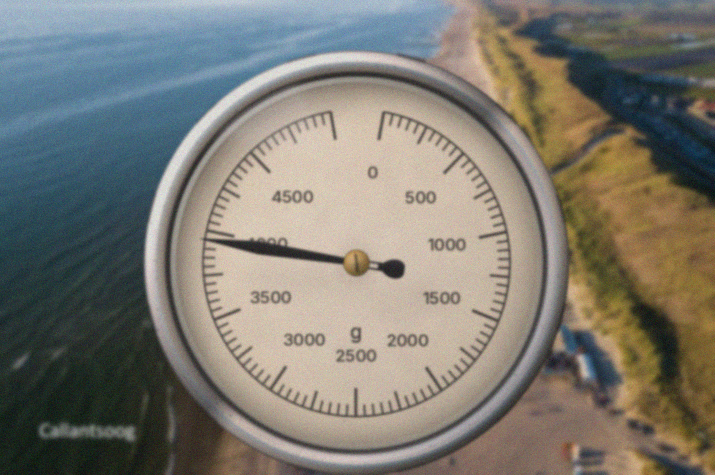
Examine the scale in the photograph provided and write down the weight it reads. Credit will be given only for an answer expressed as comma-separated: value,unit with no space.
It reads 3950,g
